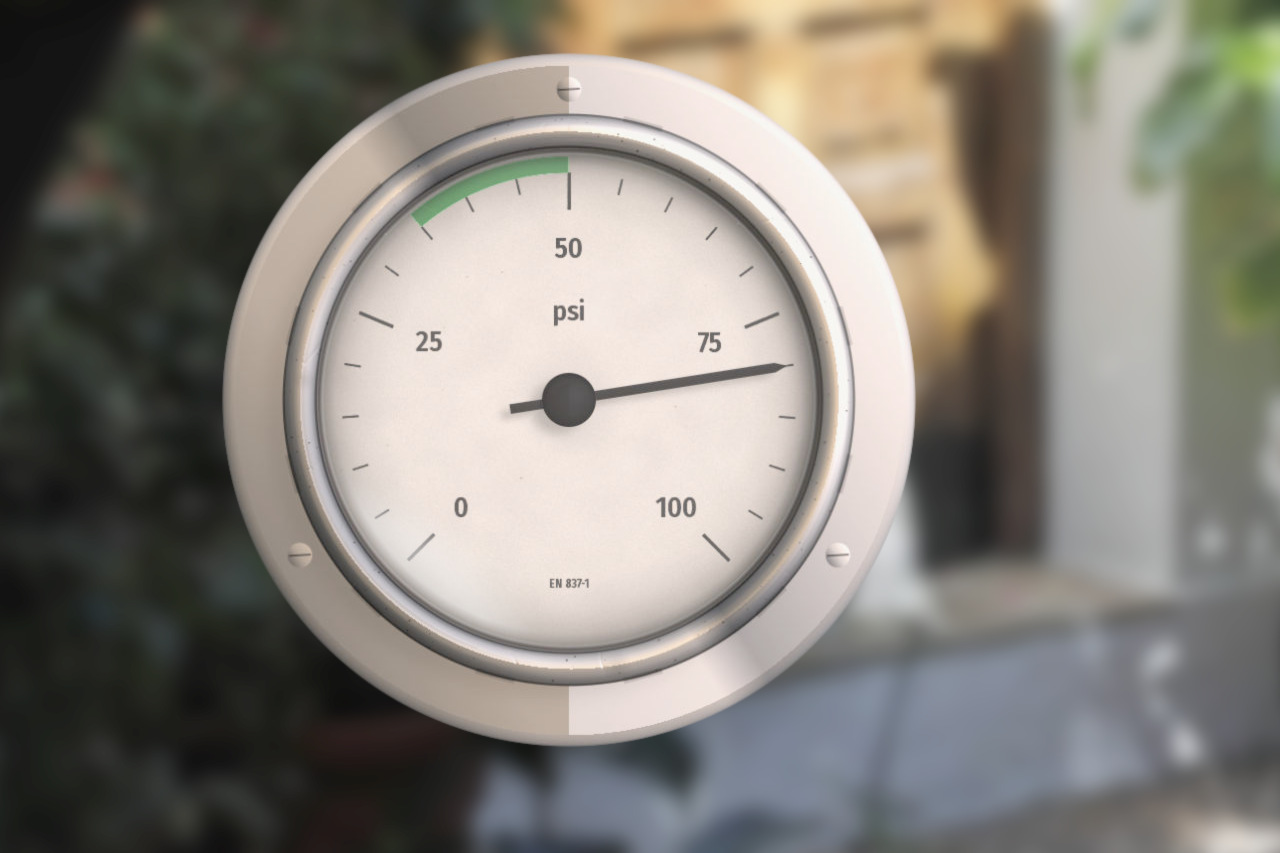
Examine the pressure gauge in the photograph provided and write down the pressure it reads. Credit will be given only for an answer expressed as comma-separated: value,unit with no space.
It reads 80,psi
